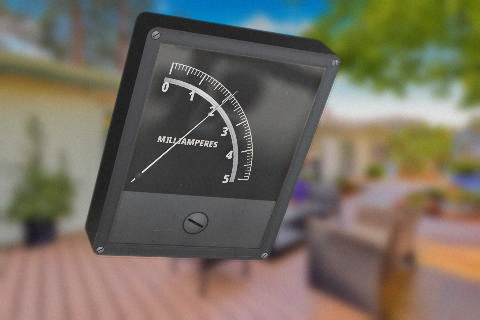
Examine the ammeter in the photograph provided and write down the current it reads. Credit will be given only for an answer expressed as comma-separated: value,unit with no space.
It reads 2,mA
